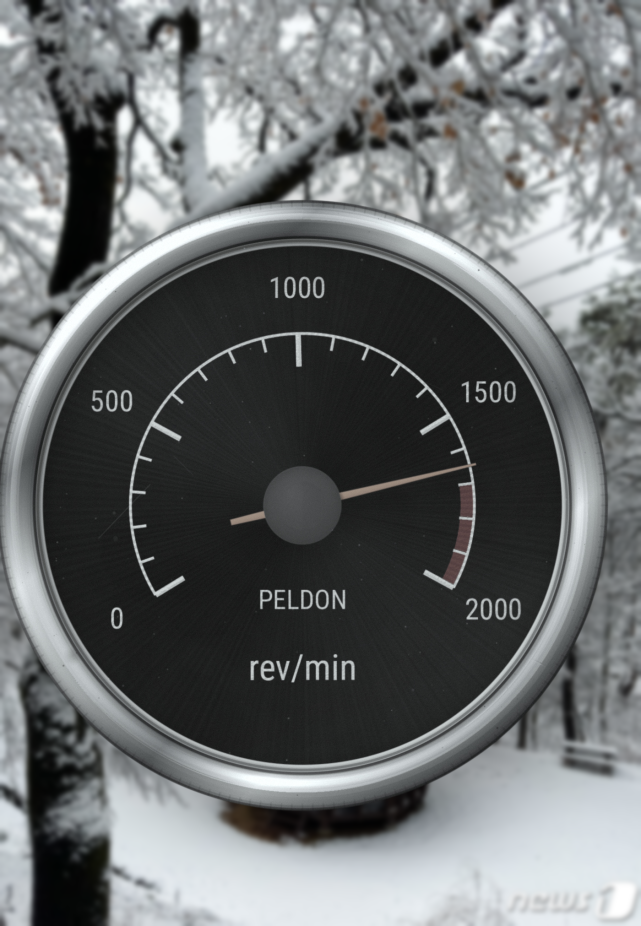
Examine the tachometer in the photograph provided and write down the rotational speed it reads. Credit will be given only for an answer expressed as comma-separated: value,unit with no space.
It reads 1650,rpm
